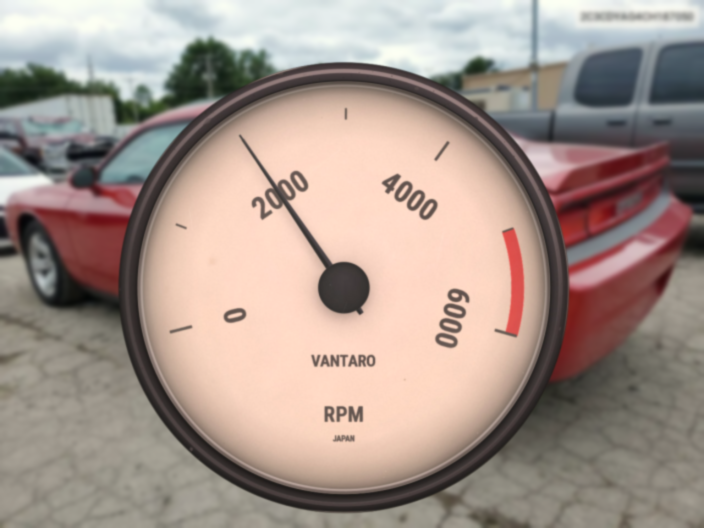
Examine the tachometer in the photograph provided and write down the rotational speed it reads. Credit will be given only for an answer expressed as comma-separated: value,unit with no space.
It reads 2000,rpm
